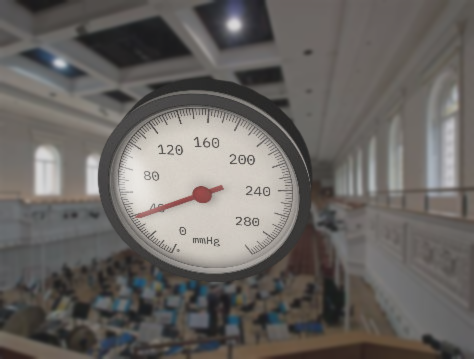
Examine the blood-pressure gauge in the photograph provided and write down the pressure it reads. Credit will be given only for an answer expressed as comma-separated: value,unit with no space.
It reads 40,mmHg
